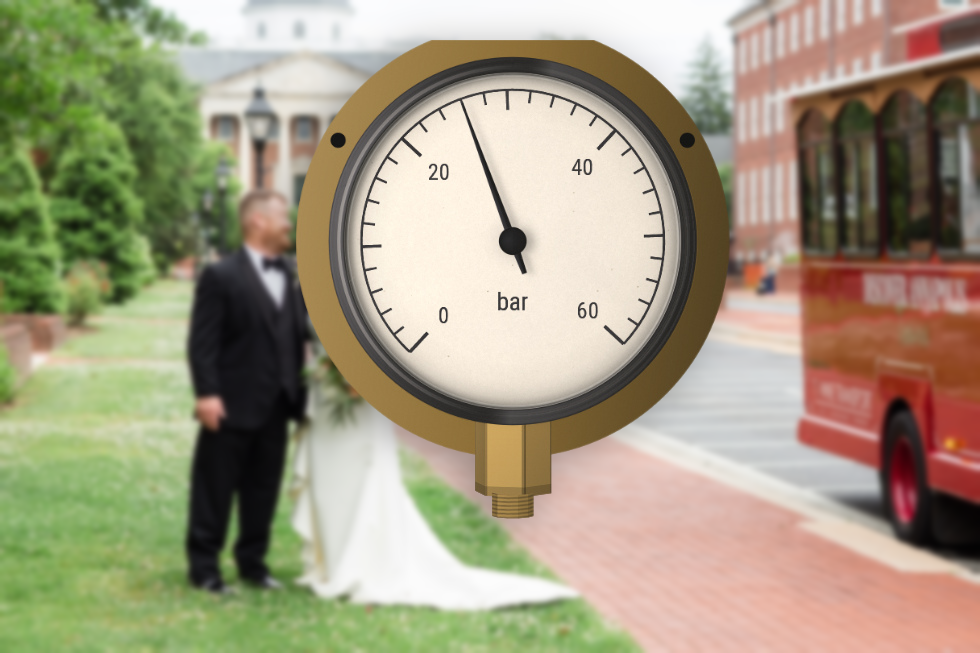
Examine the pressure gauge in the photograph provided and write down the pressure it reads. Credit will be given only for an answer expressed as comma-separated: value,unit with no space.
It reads 26,bar
